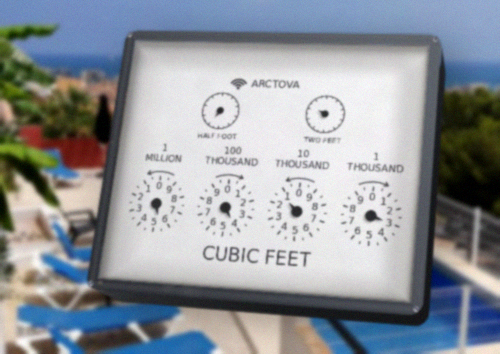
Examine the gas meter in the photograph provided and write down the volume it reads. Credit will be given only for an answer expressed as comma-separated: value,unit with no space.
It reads 541300,ft³
